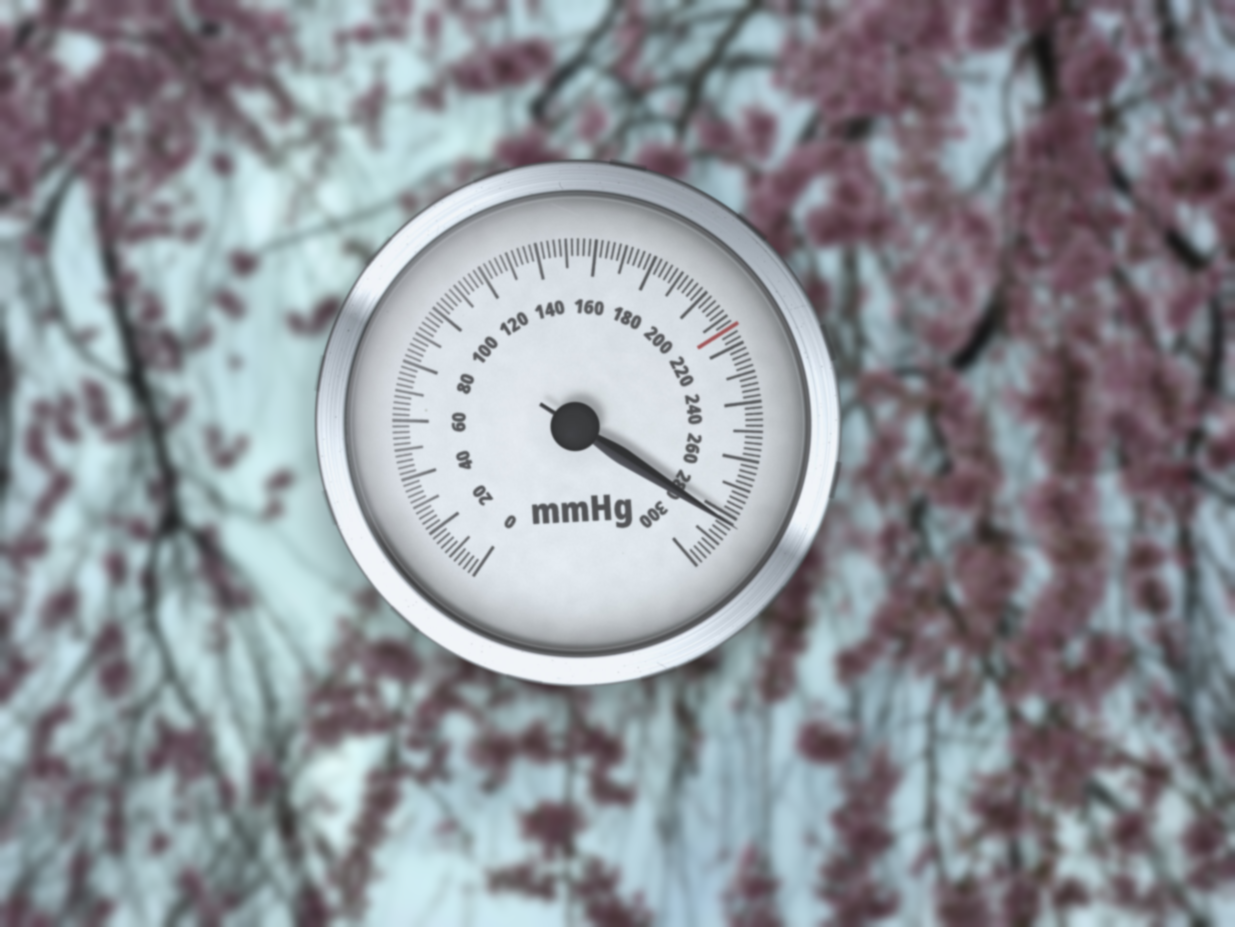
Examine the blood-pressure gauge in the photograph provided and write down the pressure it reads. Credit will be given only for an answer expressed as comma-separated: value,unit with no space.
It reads 282,mmHg
